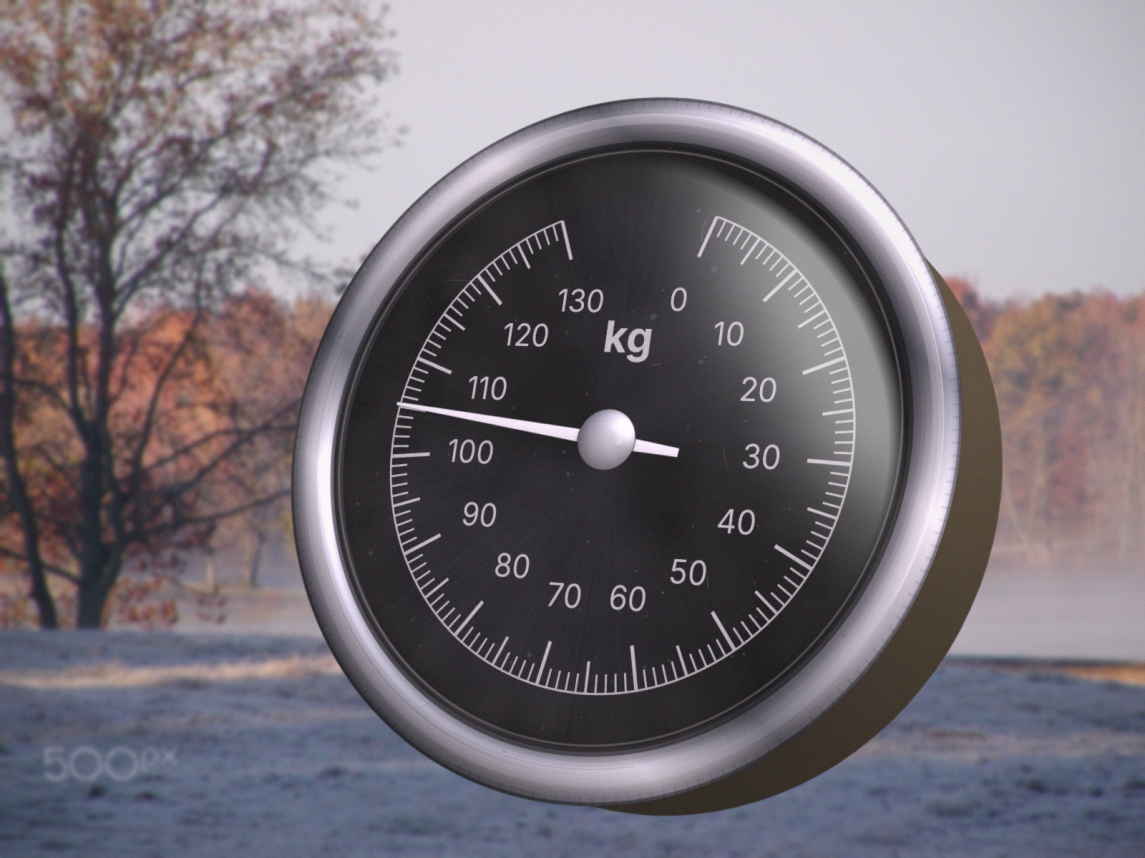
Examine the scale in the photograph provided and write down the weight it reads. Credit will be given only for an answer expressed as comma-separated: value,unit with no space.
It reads 105,kg
